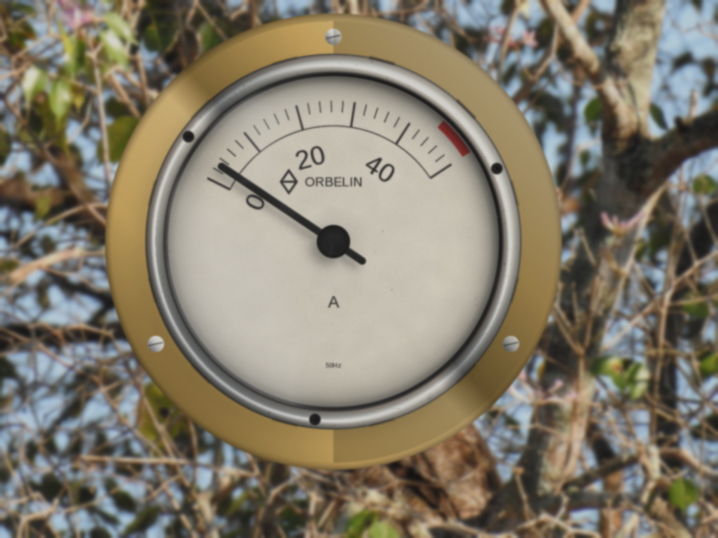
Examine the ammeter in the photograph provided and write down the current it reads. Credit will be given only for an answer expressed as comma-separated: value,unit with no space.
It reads 3,A
